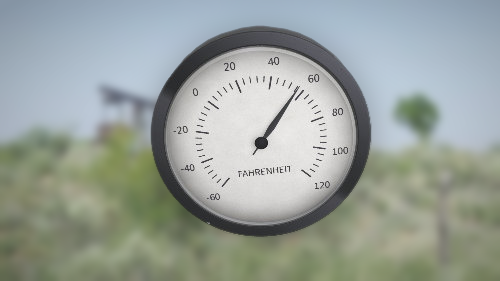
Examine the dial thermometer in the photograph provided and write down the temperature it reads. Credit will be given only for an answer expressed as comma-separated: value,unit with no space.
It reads 56,°F
